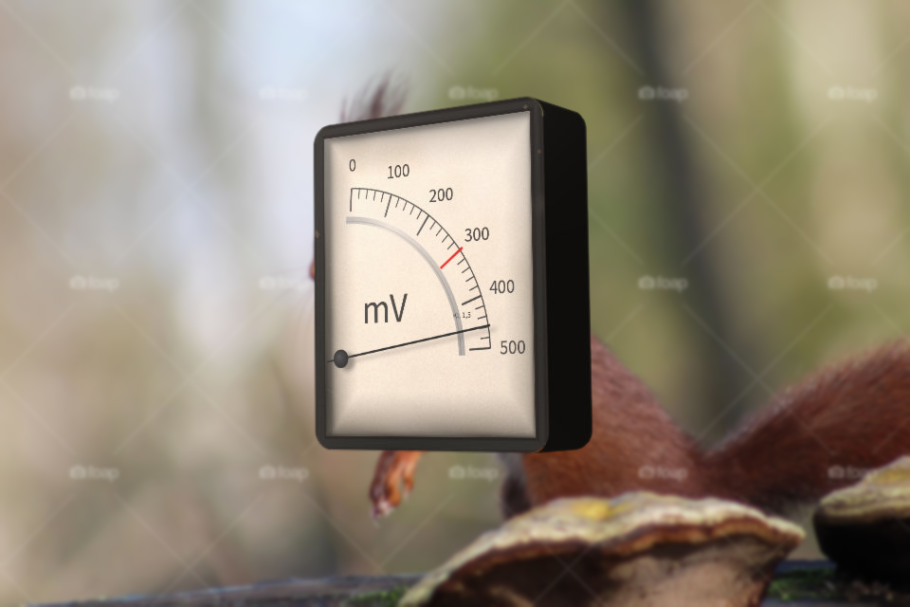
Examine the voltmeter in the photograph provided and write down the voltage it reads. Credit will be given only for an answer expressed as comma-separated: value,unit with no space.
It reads 460,mV
